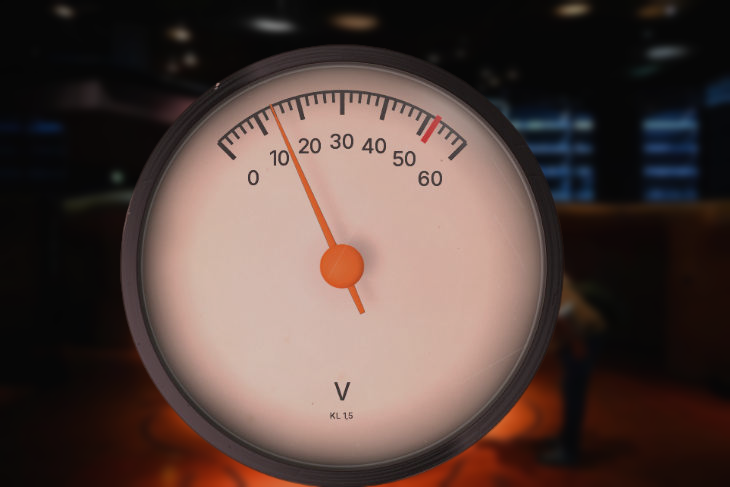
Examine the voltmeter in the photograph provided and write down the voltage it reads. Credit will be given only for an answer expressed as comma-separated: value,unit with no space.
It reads 14,V
